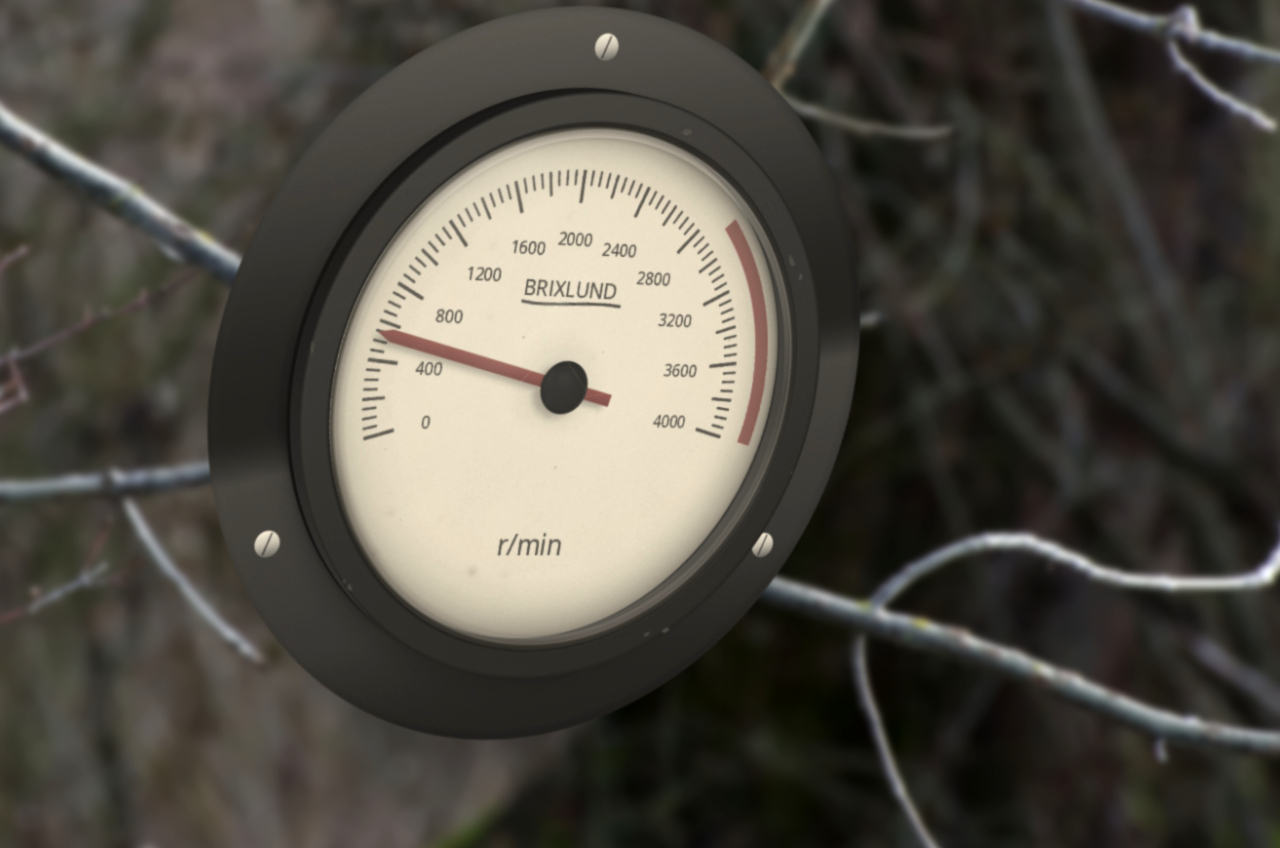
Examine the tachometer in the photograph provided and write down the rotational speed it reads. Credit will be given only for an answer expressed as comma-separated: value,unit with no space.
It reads 550,rpm
